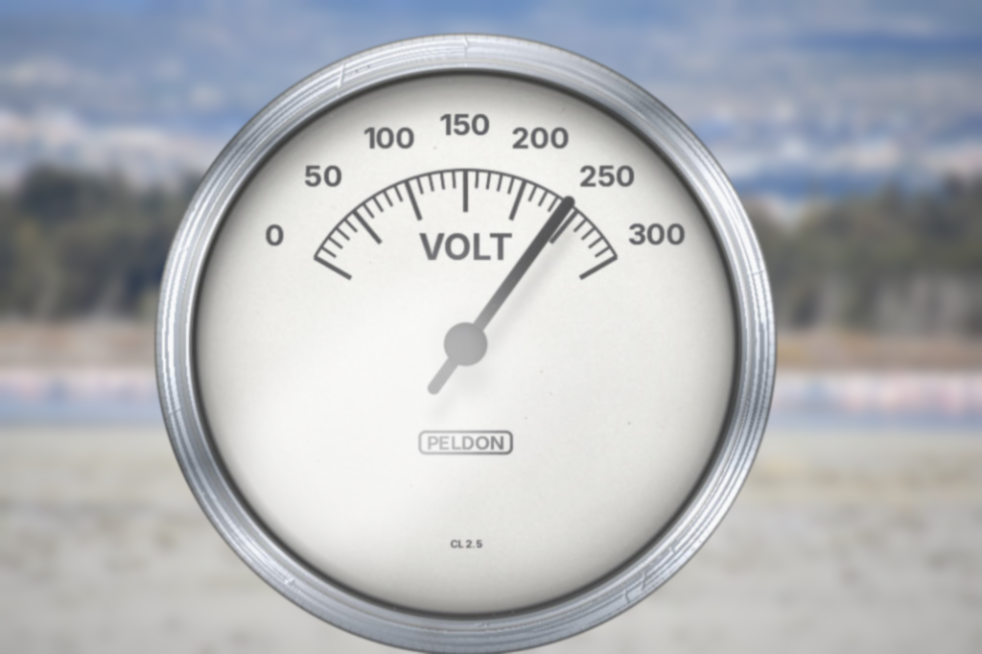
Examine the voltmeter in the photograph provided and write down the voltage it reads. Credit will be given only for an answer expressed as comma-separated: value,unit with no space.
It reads 240,V
